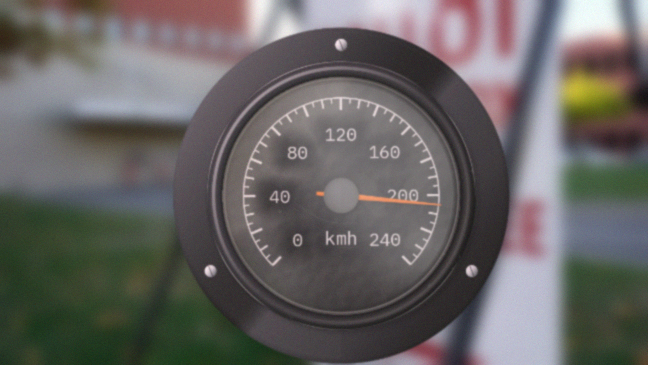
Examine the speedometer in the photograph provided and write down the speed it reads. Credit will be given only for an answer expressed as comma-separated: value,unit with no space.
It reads 205,km/h
